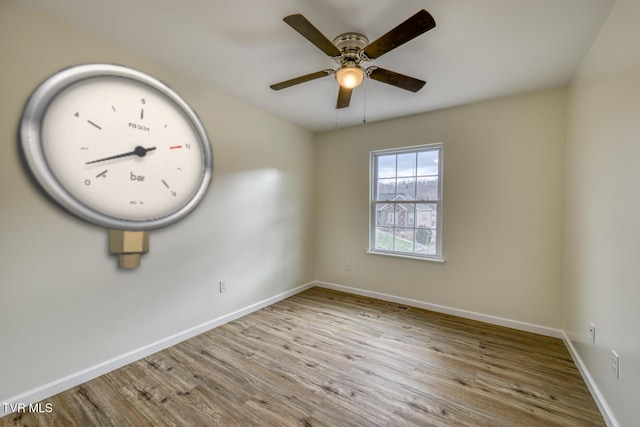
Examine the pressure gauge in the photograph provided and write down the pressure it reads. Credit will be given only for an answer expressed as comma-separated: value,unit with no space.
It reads 1,bar
